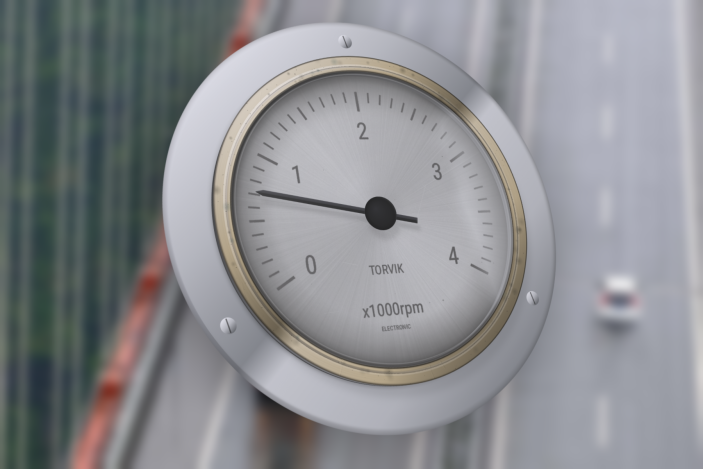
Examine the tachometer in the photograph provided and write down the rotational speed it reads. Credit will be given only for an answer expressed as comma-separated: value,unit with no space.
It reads 700,rpm
